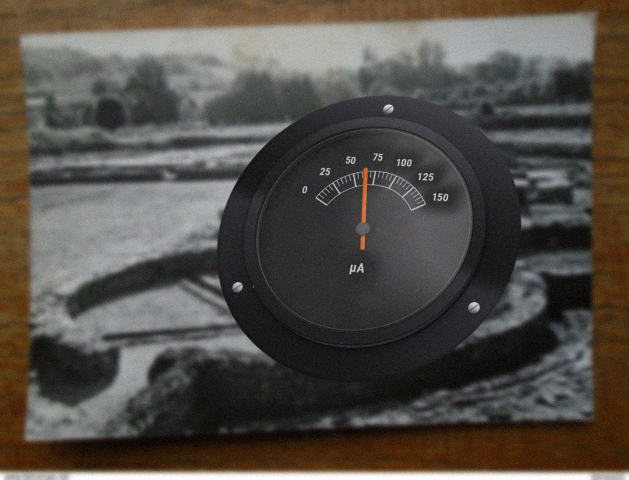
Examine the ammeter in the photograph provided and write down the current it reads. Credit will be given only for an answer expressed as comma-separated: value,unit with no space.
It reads 65,µA
